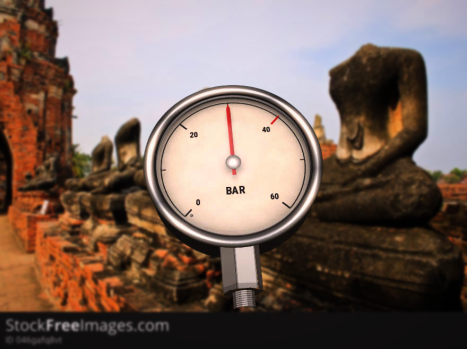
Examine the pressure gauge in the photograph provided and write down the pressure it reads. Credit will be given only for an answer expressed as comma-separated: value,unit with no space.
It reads 30,bar
